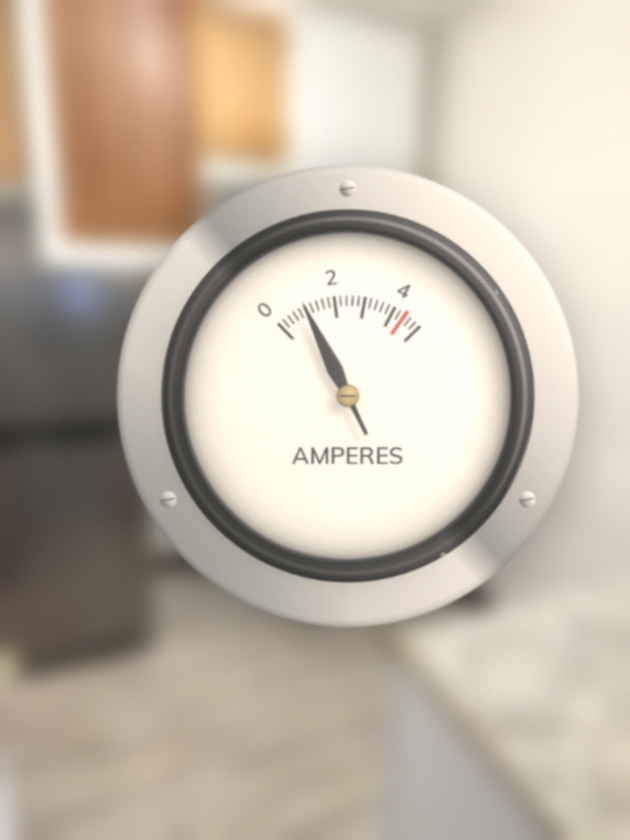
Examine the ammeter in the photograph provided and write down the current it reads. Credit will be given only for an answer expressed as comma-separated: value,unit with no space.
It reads 1,A
